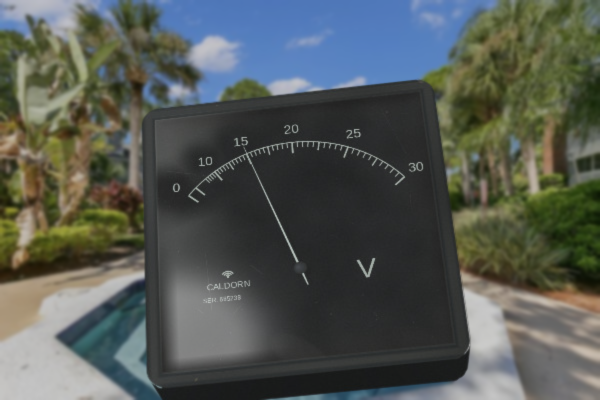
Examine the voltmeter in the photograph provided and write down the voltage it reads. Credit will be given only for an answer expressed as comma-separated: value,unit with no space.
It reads 15,V
